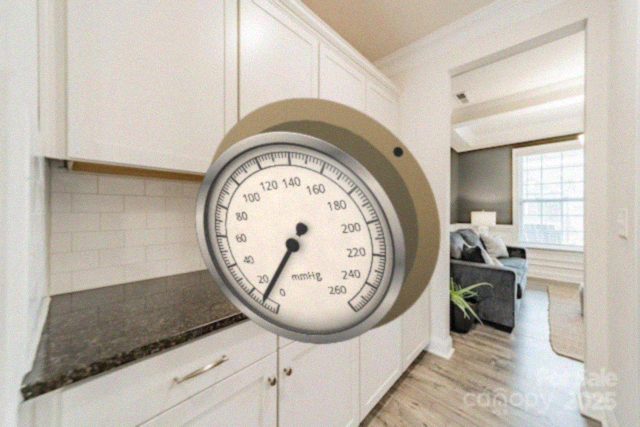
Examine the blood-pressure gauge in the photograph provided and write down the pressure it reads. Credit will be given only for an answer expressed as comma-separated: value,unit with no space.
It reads 10,mmHg
